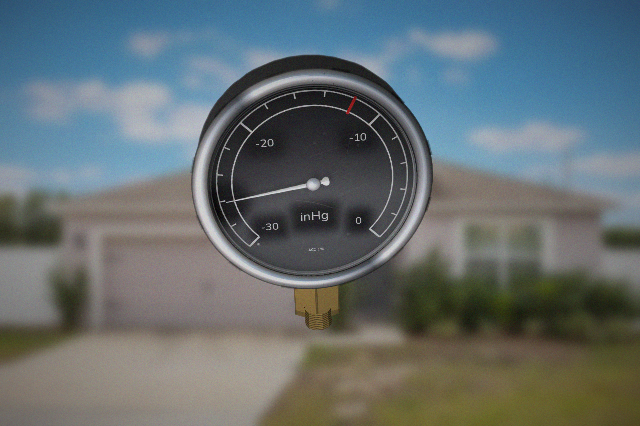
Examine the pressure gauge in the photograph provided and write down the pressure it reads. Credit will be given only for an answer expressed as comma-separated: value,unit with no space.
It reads -26,inHg
